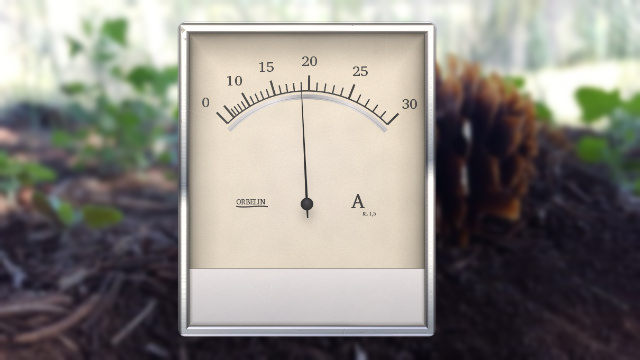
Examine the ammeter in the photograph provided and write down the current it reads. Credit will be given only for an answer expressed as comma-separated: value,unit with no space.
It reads 19,A
